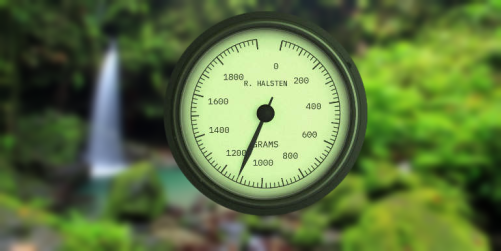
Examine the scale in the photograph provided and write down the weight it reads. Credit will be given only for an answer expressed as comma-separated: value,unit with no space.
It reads 1120,g
